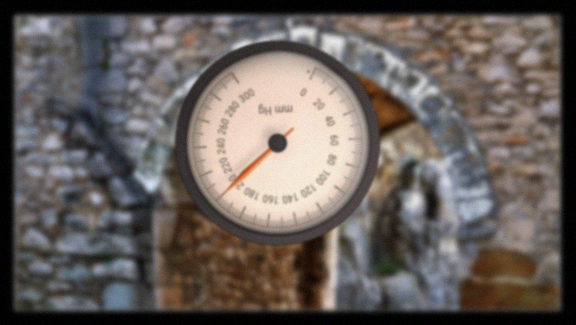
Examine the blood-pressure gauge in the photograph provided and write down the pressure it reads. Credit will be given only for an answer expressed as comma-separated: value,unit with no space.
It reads 200,mmHg
